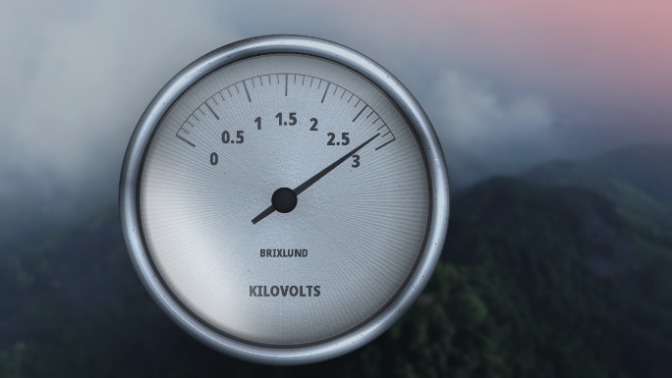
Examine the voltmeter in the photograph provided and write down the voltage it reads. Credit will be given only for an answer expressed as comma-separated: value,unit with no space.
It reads 2.85,kV
